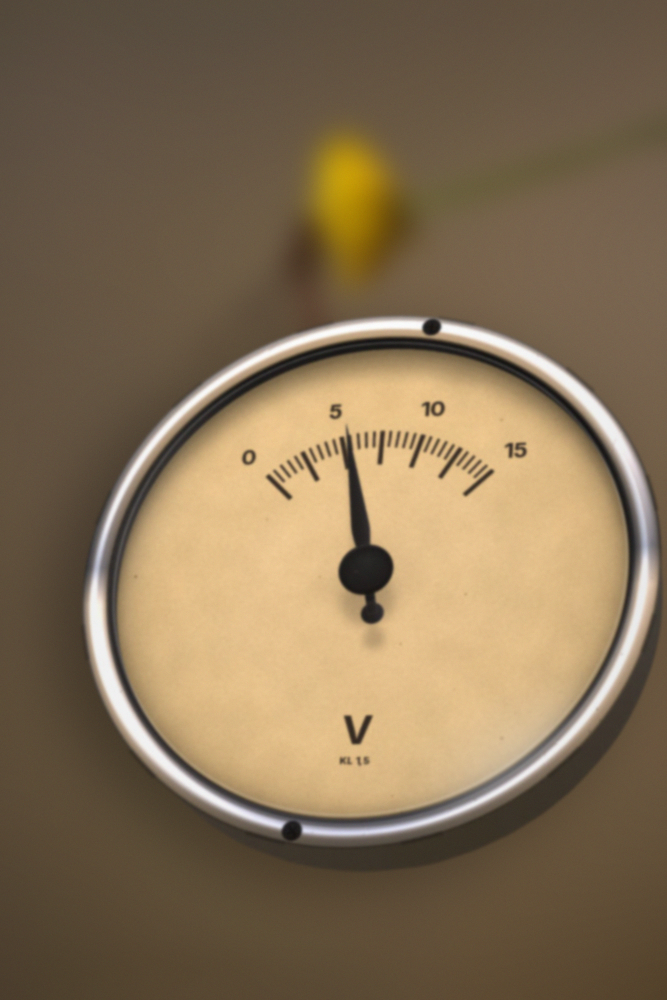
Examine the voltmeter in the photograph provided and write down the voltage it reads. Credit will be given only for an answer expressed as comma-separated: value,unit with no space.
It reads 5.5,V
